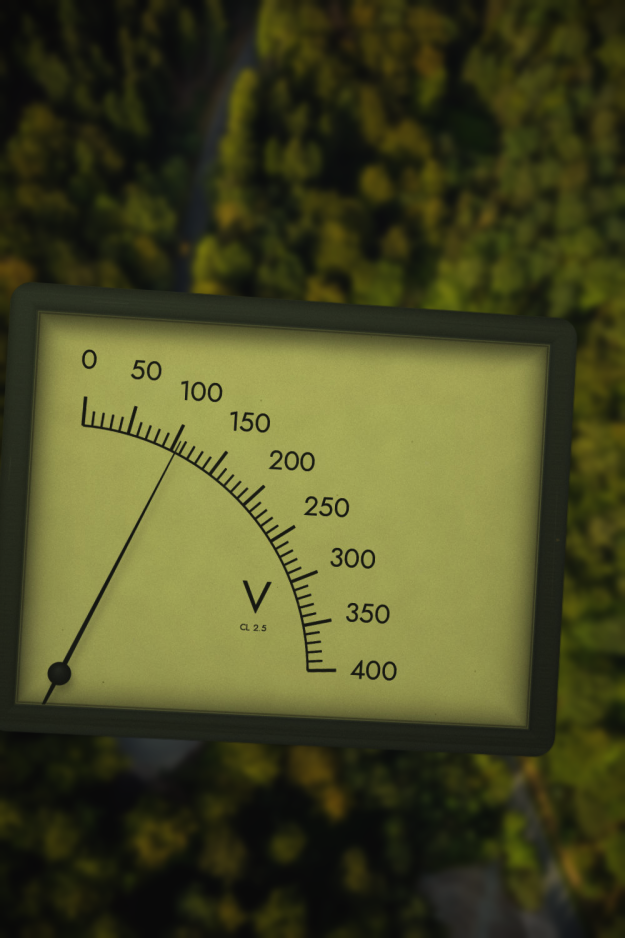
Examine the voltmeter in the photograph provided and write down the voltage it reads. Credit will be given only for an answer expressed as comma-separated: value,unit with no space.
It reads 105,V
